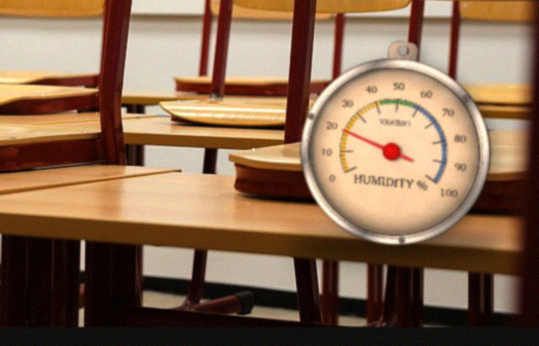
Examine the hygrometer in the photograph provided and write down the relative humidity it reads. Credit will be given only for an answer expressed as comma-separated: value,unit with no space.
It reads 20,%
